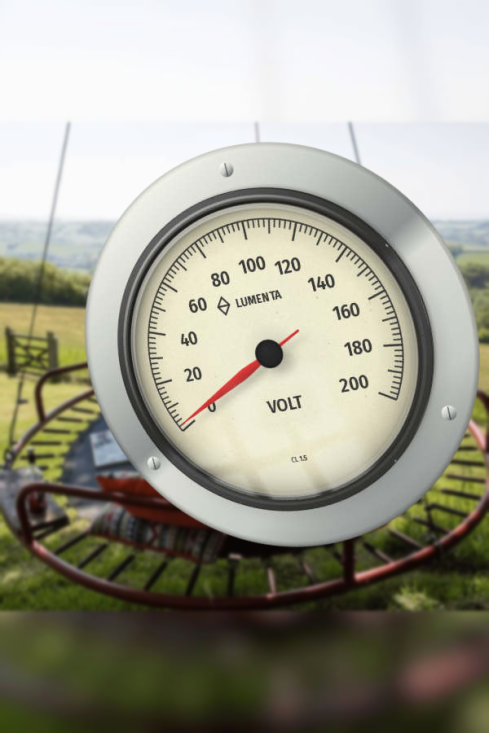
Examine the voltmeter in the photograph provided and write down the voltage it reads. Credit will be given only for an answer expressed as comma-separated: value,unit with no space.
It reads 2,V
